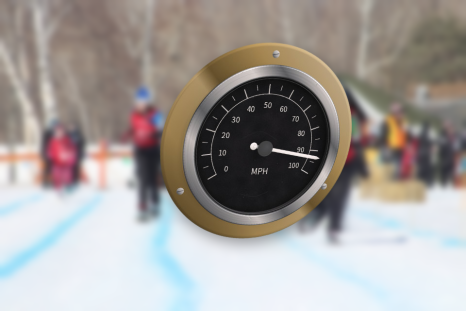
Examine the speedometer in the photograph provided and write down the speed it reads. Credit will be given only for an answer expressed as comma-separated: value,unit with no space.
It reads 92.5,mph
